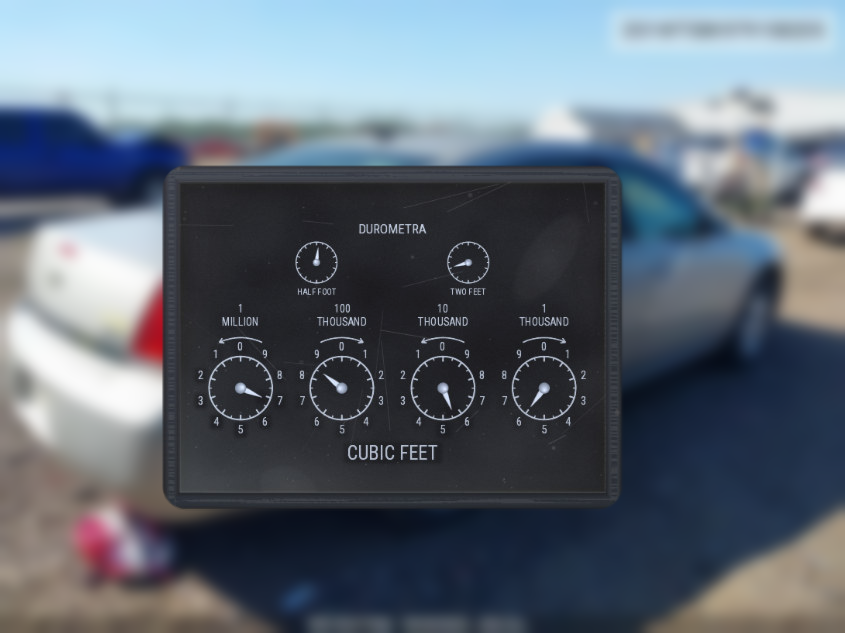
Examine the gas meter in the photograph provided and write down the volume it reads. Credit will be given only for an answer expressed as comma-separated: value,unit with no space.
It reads 685600,ft³
